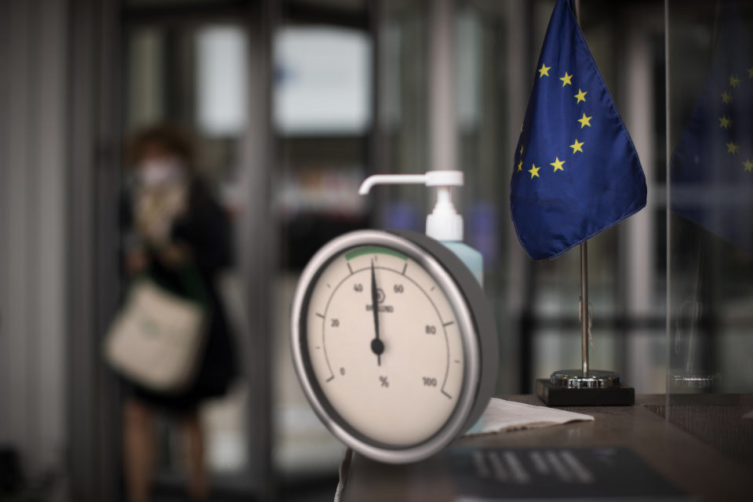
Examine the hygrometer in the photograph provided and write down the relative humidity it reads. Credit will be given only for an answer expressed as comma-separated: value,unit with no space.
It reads 50,%
